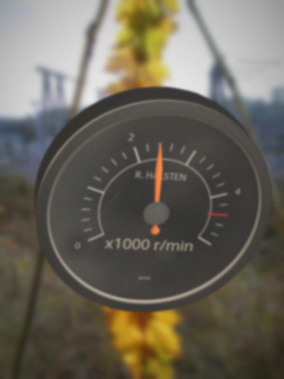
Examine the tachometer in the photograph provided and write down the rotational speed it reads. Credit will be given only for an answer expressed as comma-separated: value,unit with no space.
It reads 2400,rpm
